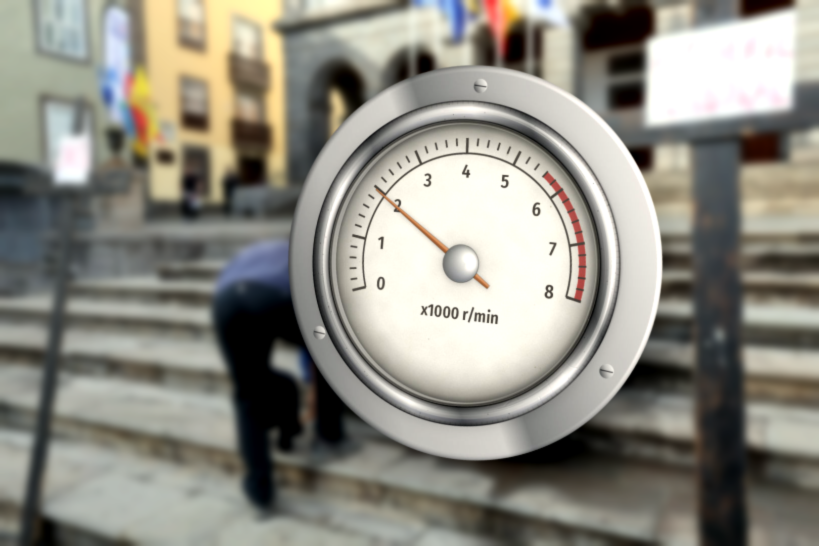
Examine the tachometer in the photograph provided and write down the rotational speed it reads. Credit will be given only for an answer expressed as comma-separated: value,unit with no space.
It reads 2000,rpm
